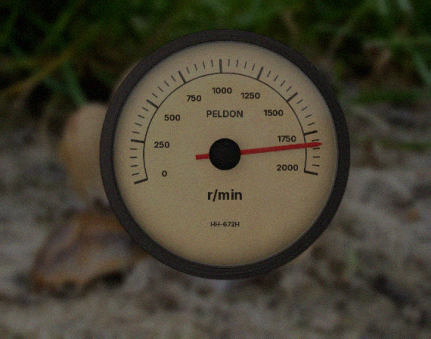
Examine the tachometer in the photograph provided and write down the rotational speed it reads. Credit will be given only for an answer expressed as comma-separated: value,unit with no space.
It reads 1825,rpm
